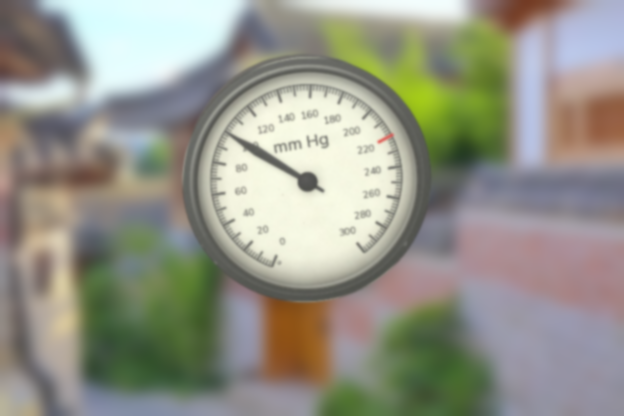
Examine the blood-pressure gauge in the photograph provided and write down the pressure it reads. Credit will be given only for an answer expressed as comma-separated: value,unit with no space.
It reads 100,mmHg
